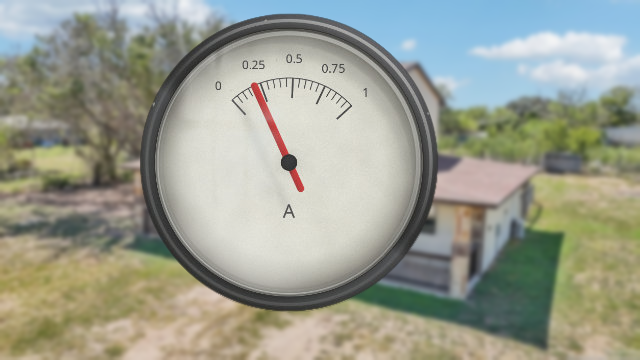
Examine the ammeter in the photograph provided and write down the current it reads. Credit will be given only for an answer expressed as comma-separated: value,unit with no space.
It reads 0.2,A
